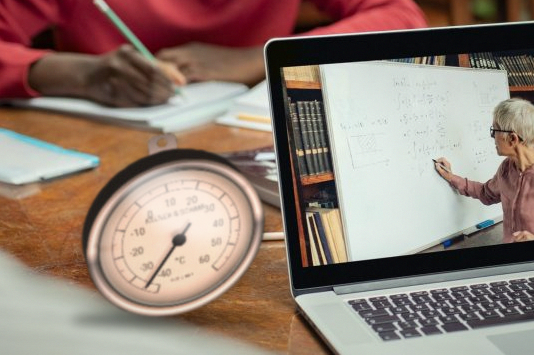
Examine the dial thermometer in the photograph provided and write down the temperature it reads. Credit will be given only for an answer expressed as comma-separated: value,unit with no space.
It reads -35,°C
